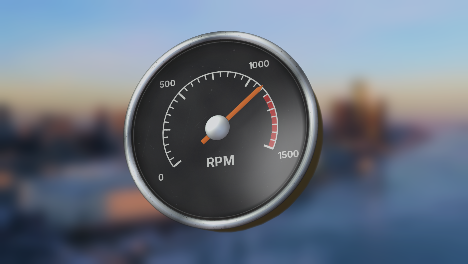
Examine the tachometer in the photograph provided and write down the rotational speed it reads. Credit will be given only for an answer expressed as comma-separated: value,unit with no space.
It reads 1100,rpm
